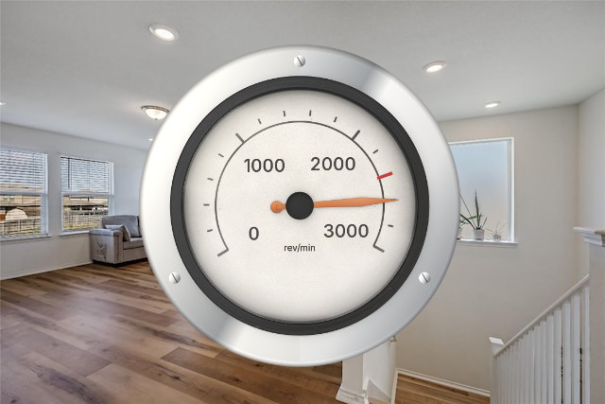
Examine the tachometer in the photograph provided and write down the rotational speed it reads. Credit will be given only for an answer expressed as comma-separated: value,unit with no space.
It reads 2600,rpm
